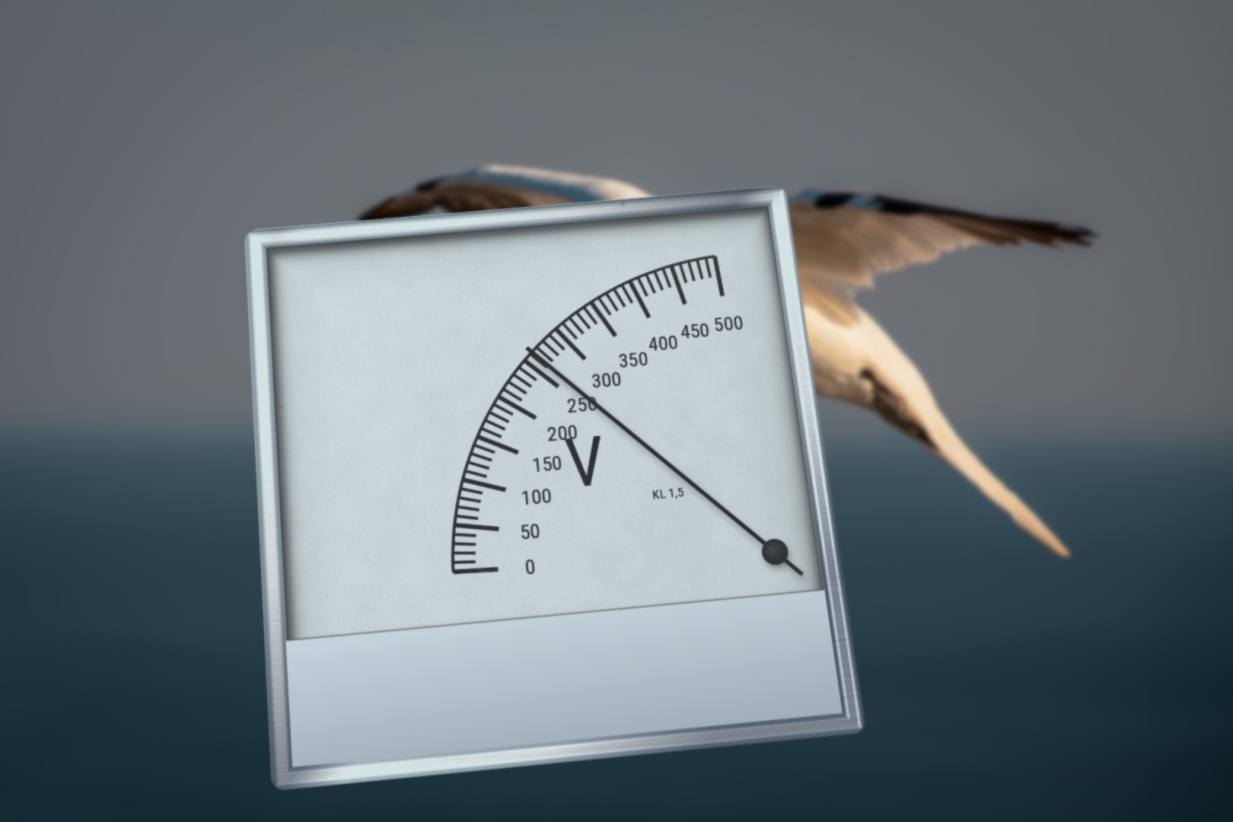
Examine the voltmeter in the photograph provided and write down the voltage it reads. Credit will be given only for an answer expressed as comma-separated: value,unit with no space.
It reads 260,V
